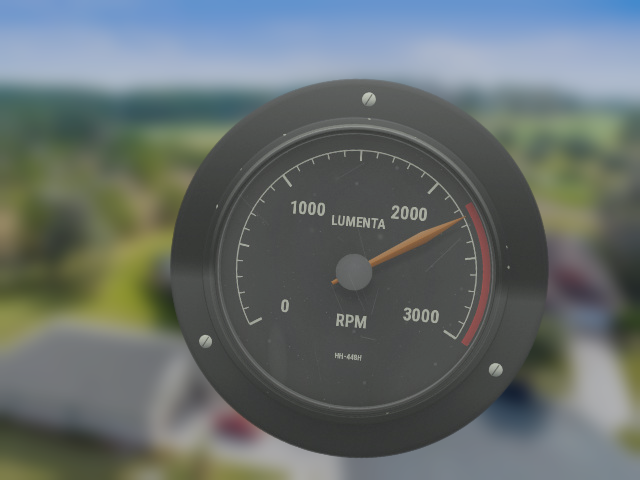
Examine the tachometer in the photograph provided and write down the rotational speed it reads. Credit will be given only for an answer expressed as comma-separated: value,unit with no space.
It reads 2250,rpm
